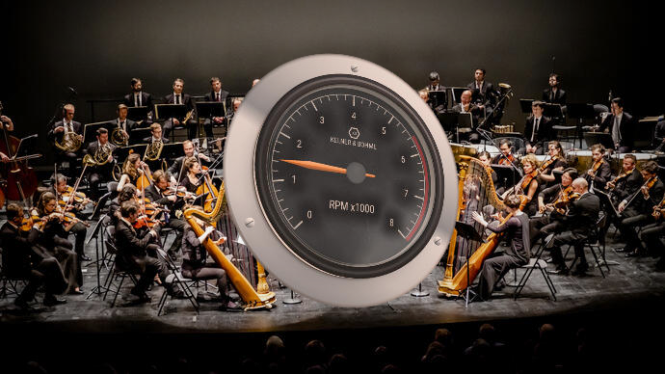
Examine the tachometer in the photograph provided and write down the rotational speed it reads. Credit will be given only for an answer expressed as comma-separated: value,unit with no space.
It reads 1400,rpm
